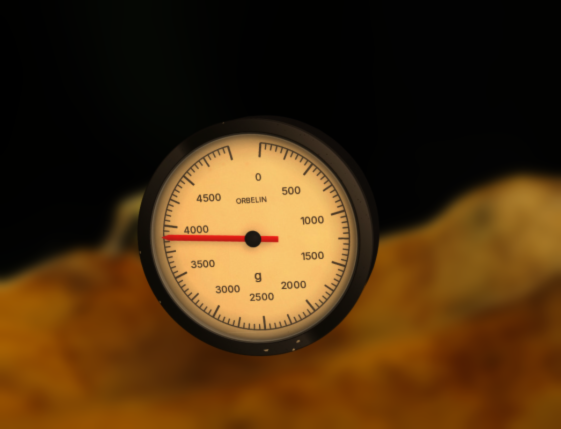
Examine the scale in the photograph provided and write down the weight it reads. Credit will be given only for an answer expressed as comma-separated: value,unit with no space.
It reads 3900,g
